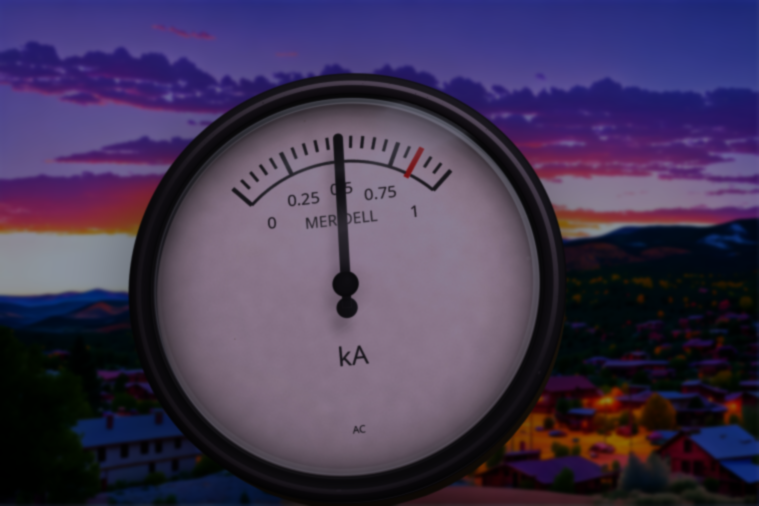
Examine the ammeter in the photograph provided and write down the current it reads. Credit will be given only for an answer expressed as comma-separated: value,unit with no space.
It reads 0.5,kA
